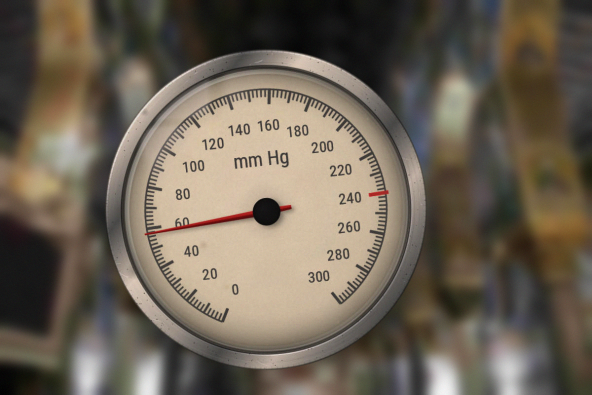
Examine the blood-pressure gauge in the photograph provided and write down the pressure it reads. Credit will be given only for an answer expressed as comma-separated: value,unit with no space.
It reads 58,mmHg
